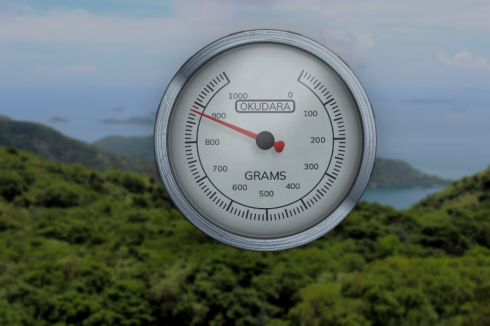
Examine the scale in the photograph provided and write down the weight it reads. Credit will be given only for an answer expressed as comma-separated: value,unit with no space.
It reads 880,g
